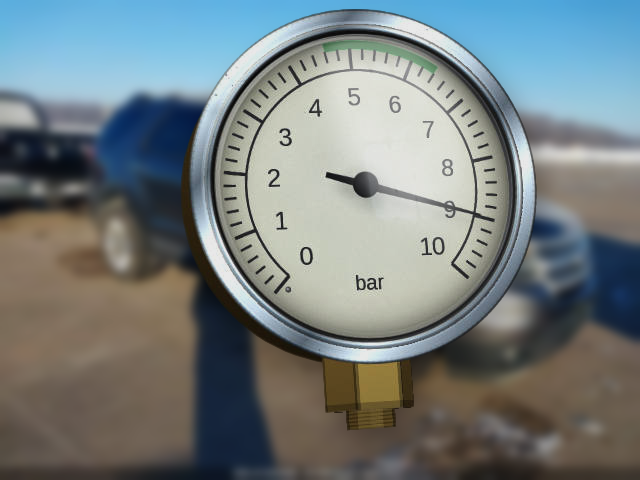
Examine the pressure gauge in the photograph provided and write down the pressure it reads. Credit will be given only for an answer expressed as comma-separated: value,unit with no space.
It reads 9,bar
